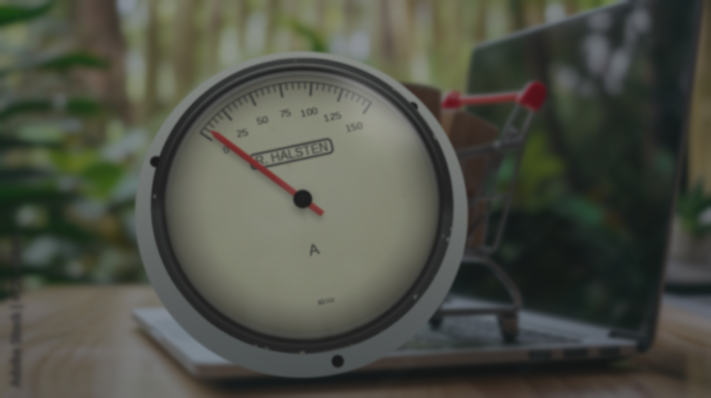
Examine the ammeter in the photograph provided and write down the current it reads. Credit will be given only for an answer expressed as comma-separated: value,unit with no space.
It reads 5,A
